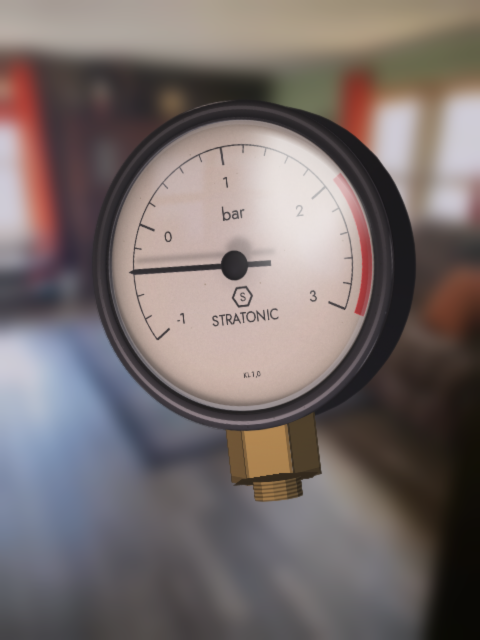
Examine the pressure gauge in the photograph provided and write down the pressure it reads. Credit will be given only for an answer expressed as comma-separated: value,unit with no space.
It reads -0.4,bar
